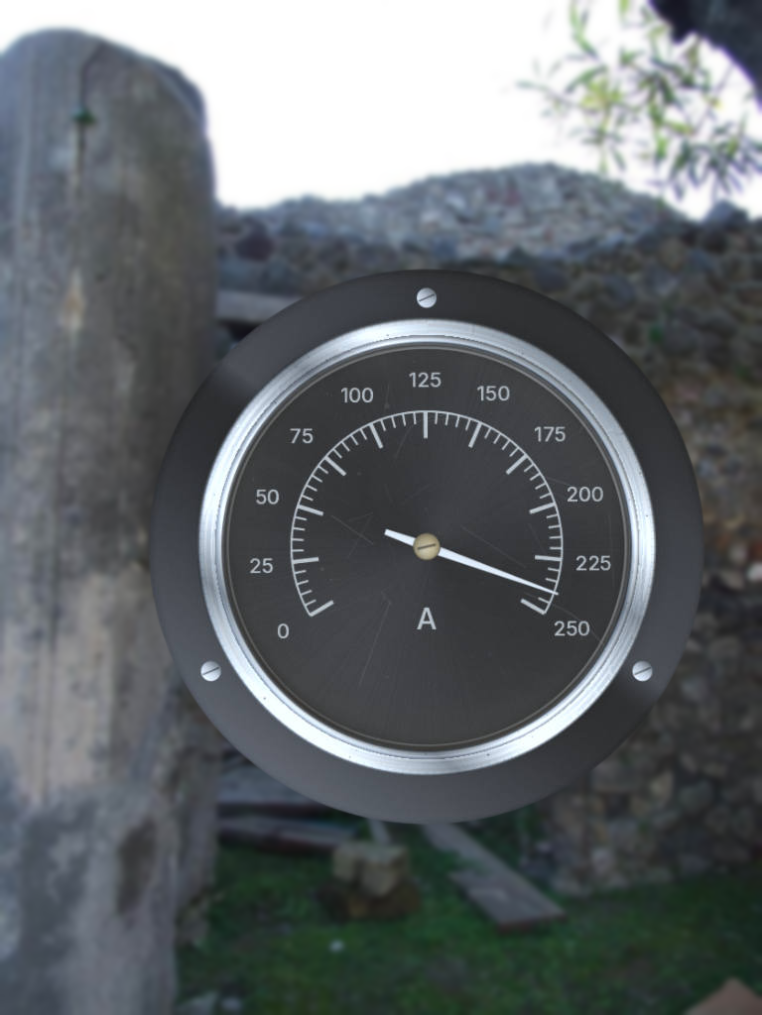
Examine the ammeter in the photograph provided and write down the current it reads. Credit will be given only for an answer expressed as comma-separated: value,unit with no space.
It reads 240,A
